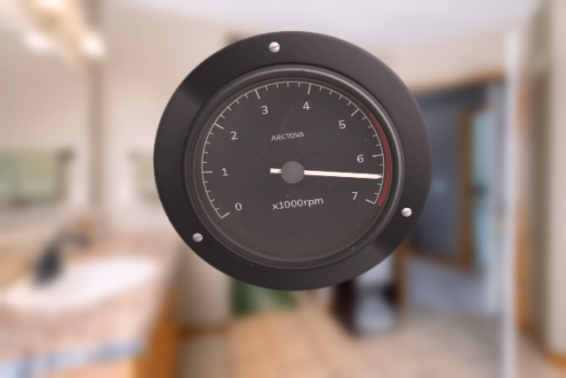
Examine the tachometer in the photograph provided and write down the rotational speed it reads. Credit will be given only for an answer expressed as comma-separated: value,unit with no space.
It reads 6400,rpm
